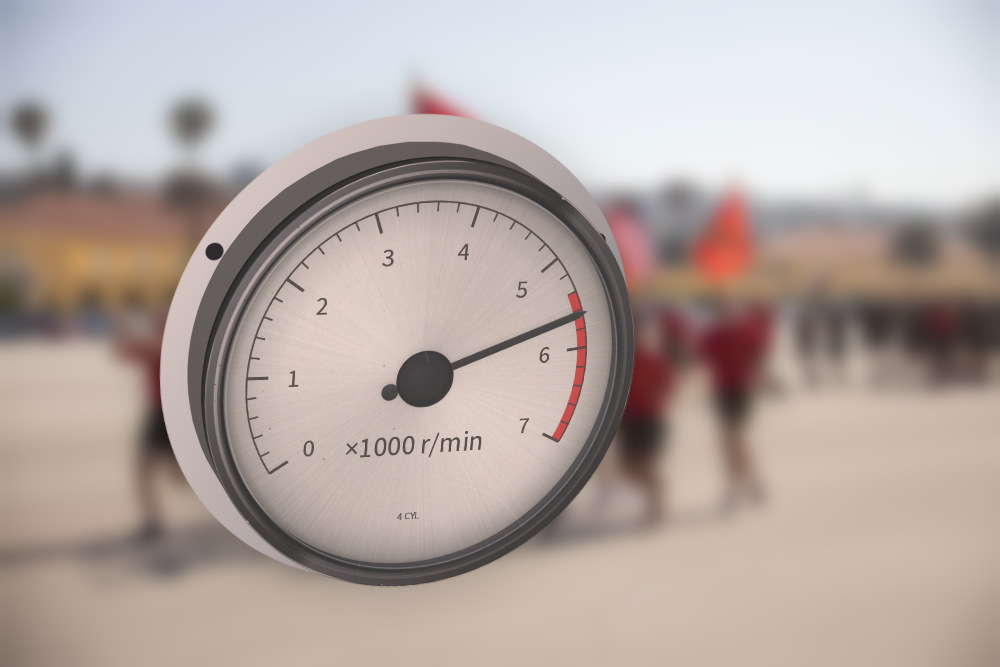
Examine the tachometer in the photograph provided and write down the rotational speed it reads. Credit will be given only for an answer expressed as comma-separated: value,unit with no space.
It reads 5600,rpm
